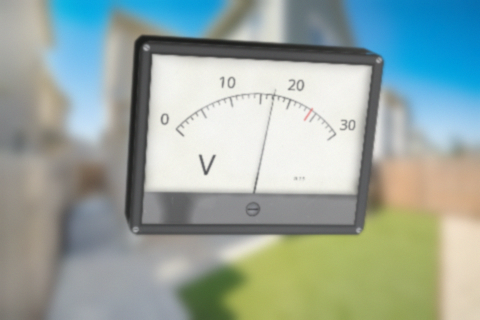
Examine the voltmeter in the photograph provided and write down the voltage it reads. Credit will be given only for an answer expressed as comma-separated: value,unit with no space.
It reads 17,V
